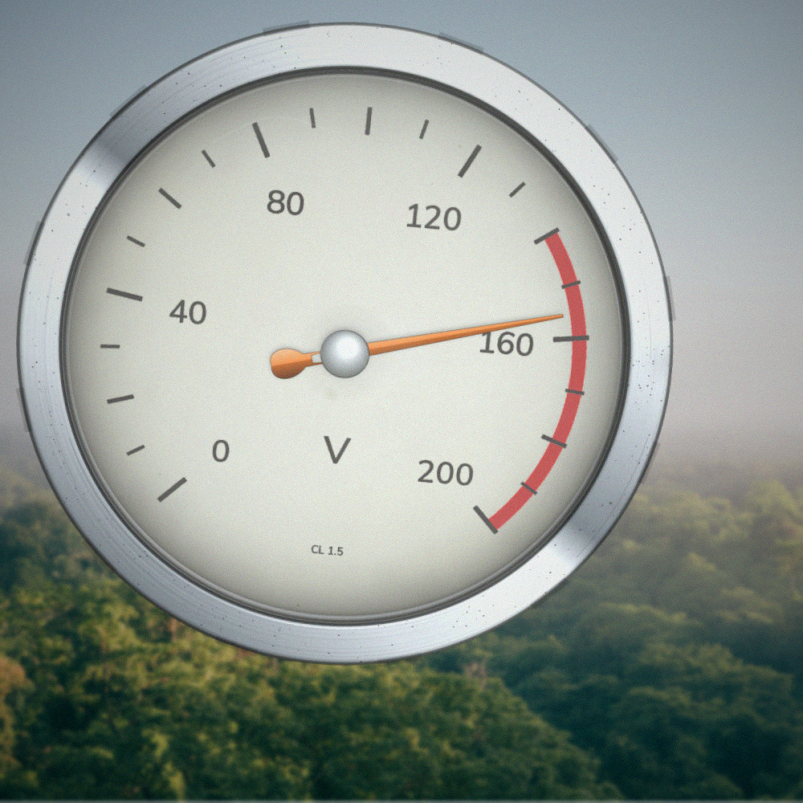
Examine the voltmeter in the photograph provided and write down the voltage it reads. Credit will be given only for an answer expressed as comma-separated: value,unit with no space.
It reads 155,V
